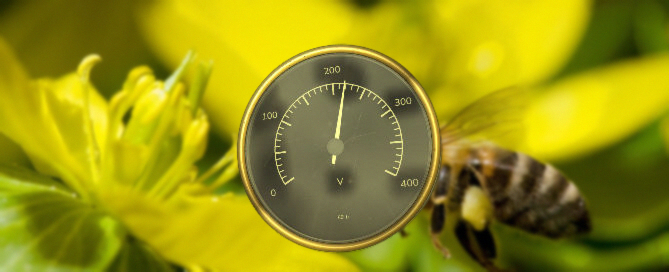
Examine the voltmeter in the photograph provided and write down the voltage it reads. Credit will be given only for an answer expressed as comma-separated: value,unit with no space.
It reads 220,V
